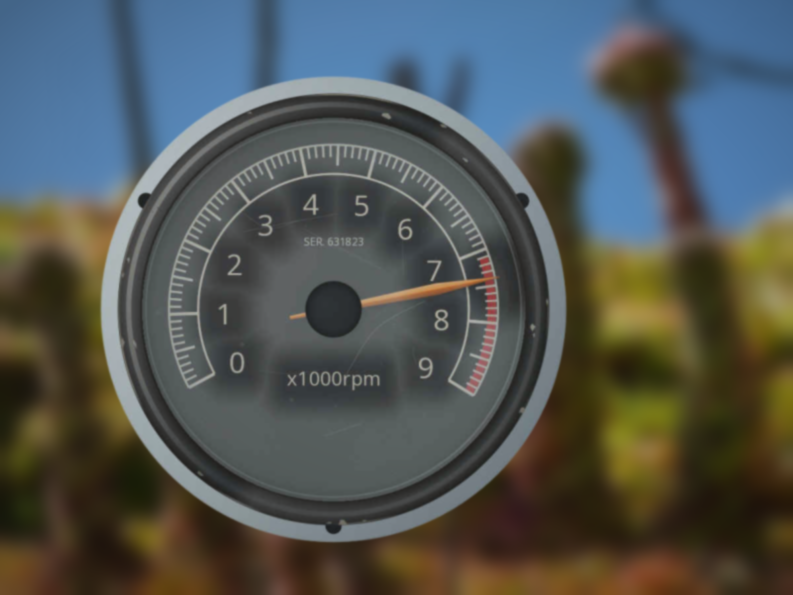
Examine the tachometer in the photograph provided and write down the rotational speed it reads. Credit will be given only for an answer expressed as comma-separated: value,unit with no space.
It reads 7400,rpm
